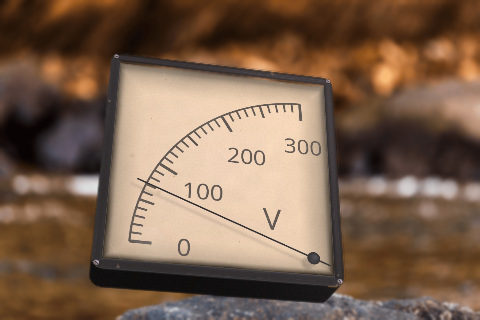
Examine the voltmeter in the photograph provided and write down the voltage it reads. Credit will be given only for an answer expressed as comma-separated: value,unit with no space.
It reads 70,V
